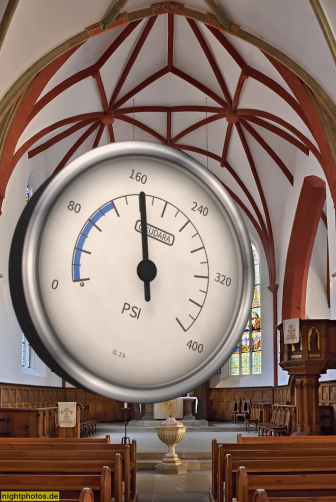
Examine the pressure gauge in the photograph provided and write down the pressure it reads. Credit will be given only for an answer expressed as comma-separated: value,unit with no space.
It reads 160,psi
